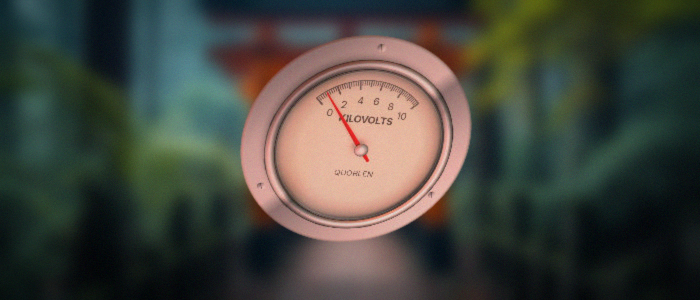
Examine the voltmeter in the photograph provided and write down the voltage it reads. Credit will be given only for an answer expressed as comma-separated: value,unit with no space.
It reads 1,kV
